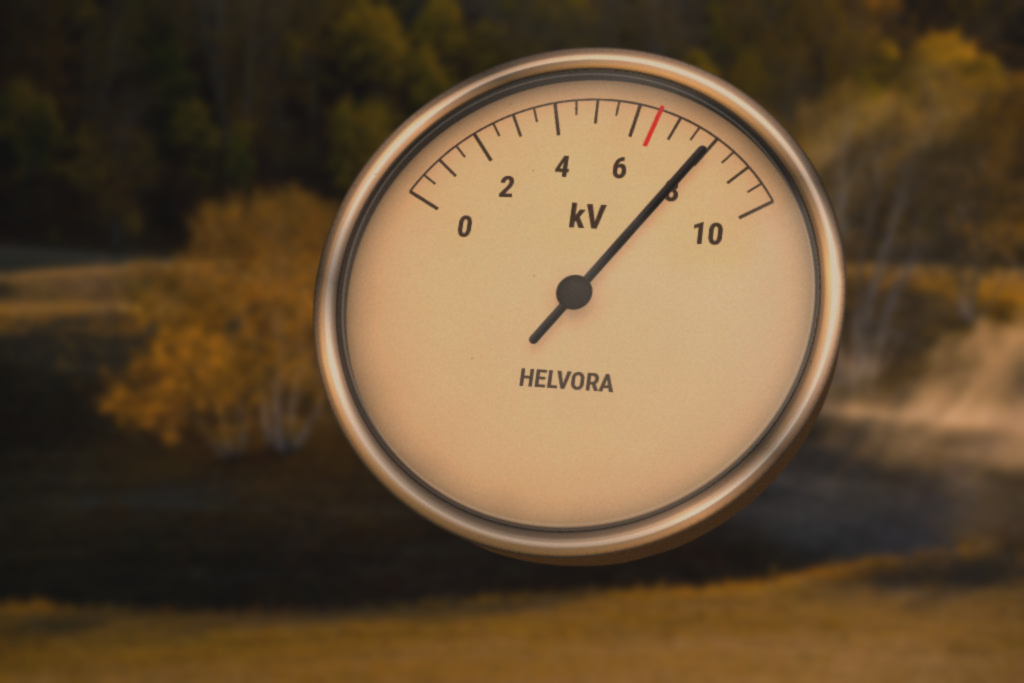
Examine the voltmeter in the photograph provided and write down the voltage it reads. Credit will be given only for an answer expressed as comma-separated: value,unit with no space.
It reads 8,kV
